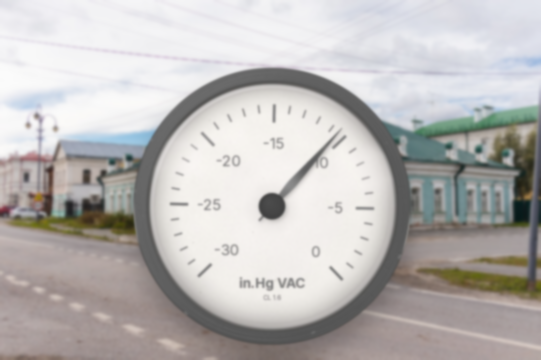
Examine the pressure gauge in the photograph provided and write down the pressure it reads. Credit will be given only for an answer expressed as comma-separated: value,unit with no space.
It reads -10.5,inHg
